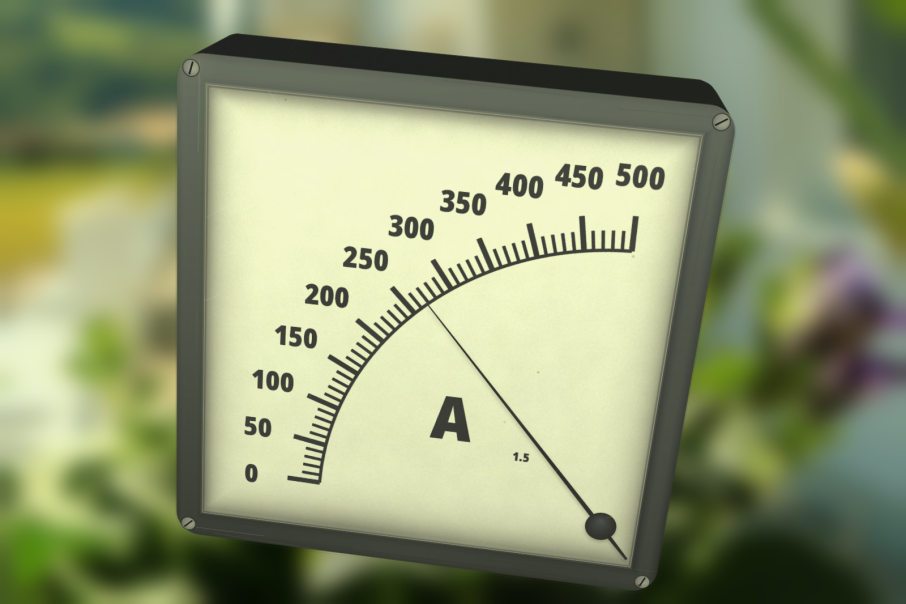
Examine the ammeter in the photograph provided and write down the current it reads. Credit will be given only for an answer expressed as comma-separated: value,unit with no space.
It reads 270,A
